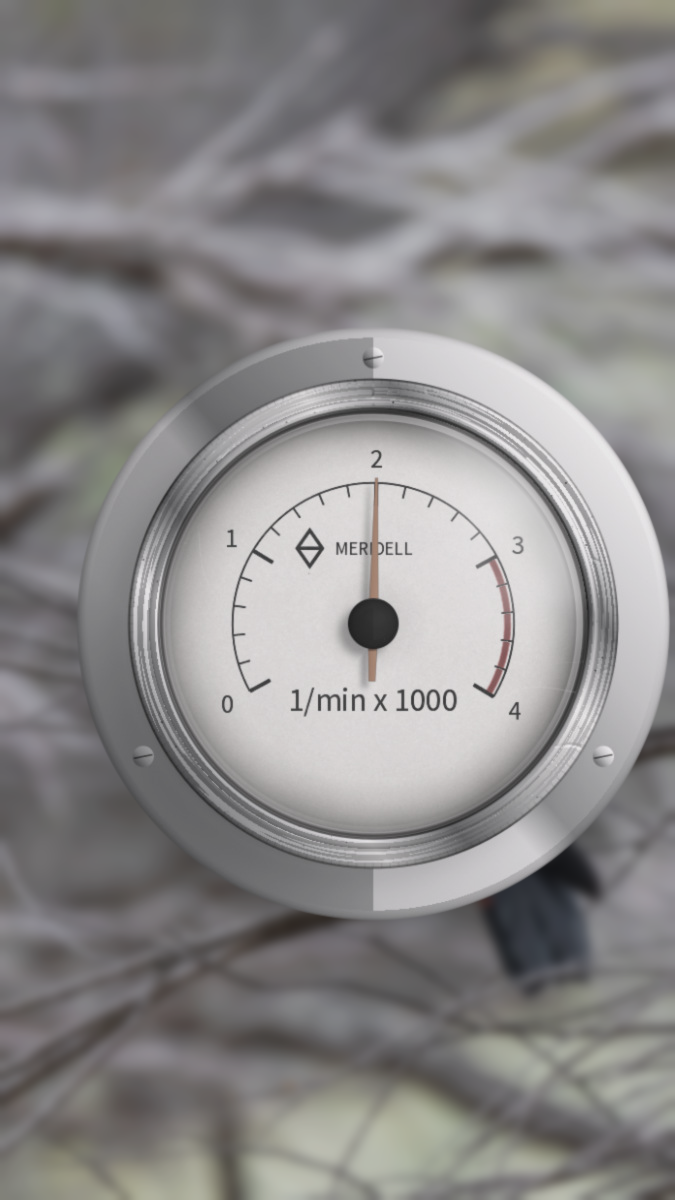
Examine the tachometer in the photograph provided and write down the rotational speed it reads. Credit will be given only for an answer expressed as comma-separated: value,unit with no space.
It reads 2000,rpm
